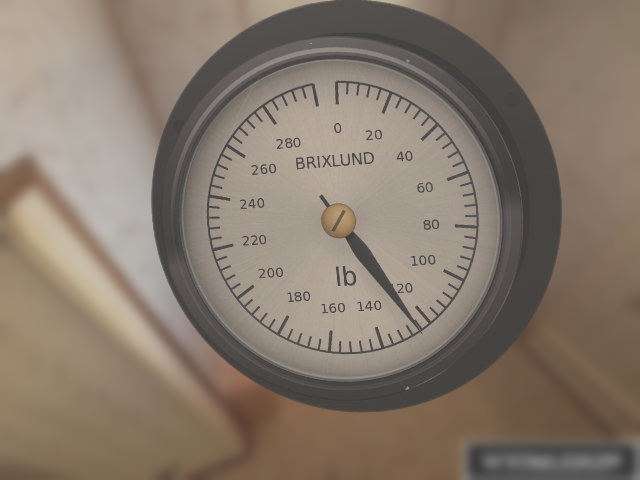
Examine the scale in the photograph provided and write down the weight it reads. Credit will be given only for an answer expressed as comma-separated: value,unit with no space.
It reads 124,lb
